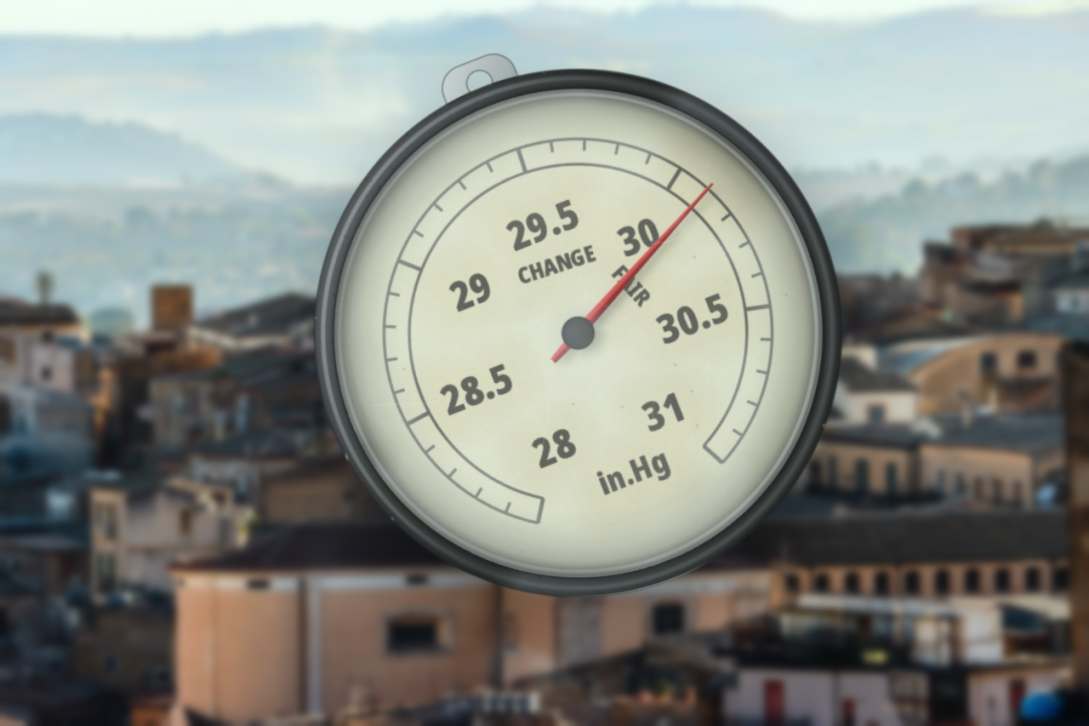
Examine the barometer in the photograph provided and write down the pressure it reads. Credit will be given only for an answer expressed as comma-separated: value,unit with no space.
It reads 30.1,inHg
